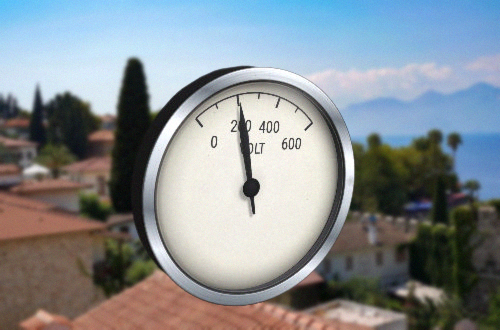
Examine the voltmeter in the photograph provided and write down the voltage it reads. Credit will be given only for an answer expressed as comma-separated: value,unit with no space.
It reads 200,V
